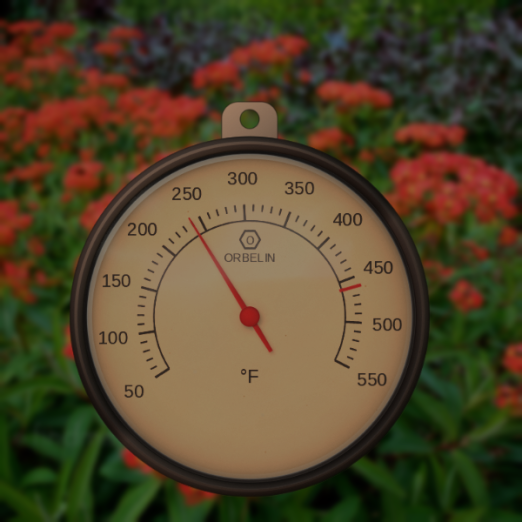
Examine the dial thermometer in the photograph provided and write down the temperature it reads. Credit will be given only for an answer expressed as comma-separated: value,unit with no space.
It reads 240,°F
